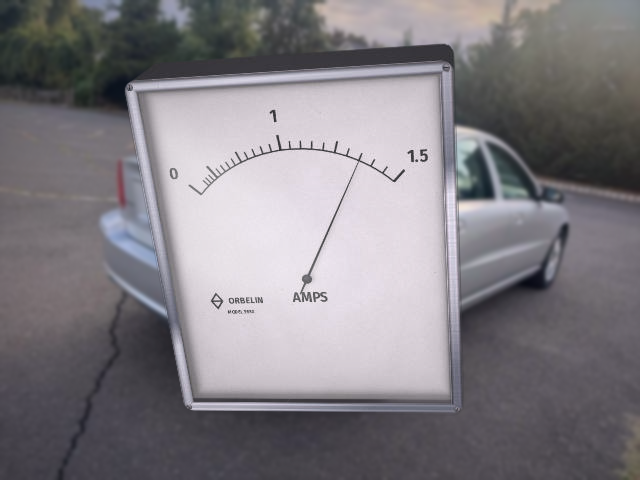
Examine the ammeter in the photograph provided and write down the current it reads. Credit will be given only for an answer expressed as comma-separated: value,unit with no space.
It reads 1.35,A
